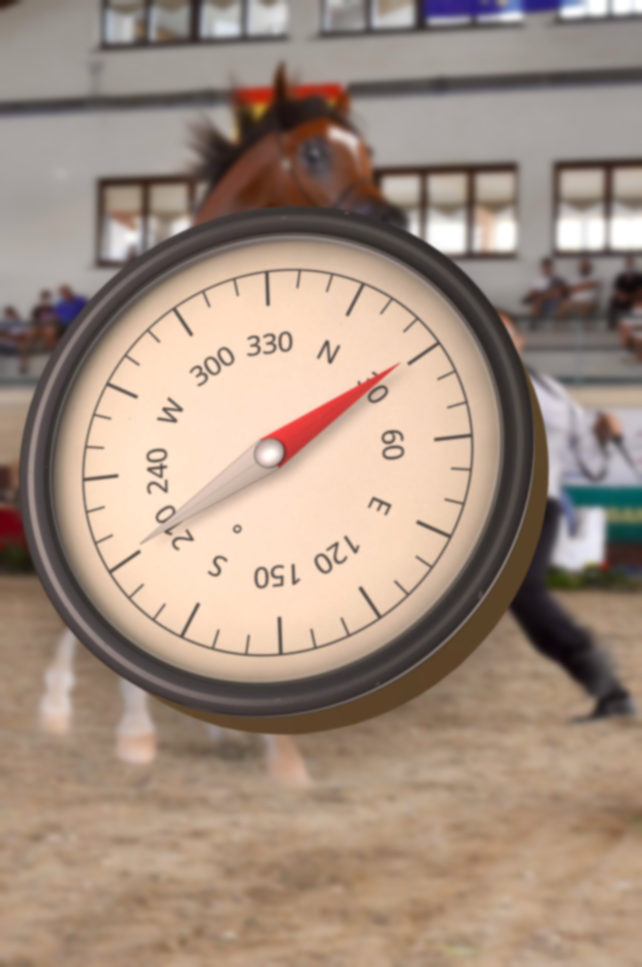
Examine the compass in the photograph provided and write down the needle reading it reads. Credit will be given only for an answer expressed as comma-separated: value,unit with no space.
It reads 30,°
